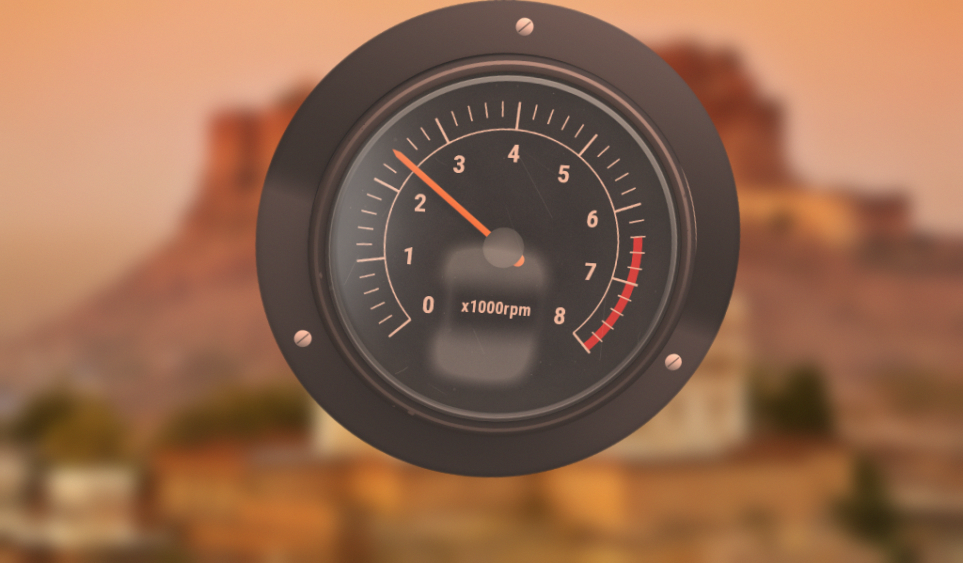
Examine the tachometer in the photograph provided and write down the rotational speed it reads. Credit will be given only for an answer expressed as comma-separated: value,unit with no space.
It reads 2400,rpm
